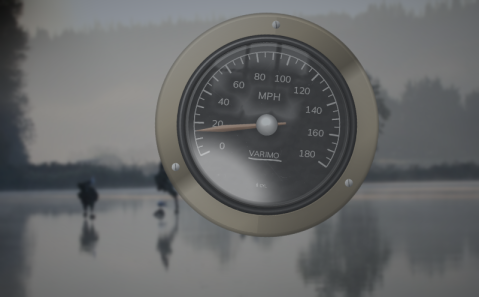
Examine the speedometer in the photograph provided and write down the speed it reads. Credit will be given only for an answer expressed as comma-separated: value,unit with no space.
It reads 15,mph
